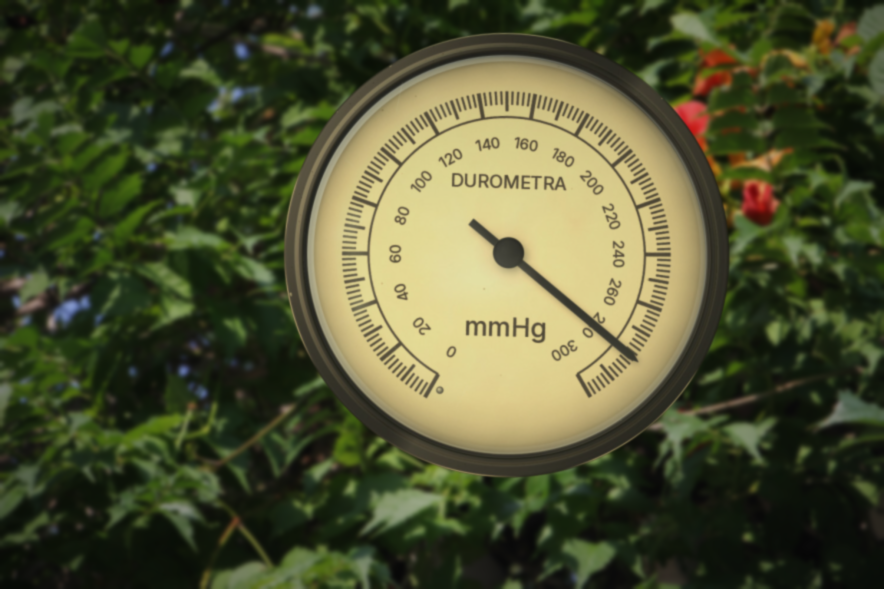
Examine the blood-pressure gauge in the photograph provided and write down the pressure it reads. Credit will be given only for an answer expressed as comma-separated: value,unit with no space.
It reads 280,mmHg
